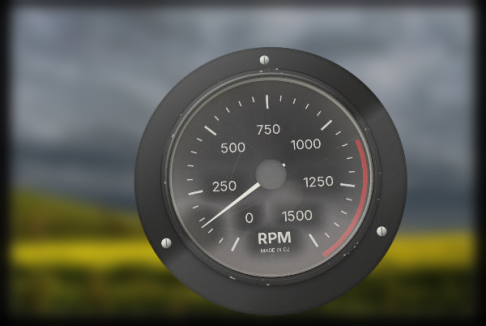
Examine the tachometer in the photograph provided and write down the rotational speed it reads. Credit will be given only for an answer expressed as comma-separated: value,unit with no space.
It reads 125,rpm
